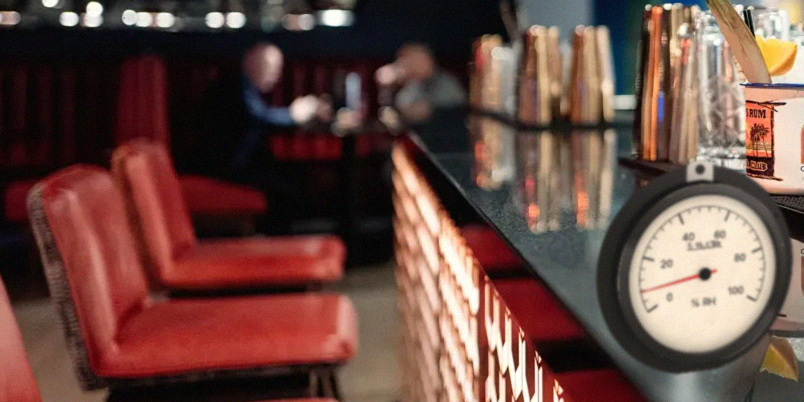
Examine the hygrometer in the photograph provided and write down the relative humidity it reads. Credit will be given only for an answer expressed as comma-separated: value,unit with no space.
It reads 8,%
